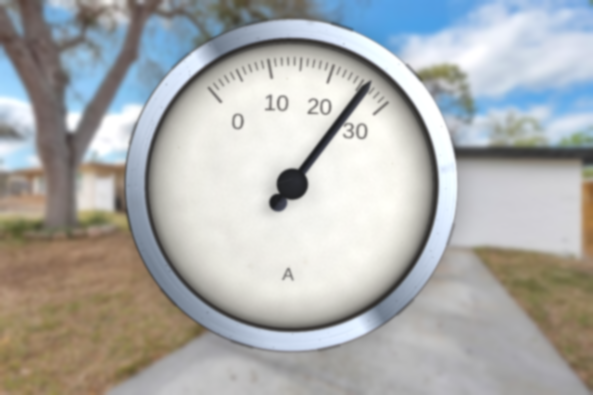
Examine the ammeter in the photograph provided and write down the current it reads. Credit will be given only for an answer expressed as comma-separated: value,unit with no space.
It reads 26,A
